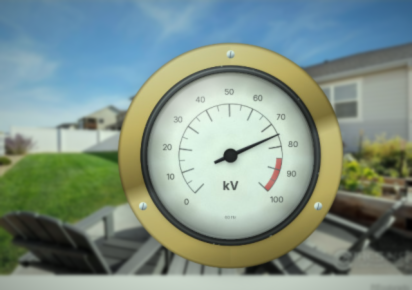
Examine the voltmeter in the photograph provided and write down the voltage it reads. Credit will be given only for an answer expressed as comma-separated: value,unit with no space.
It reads 75,kV
